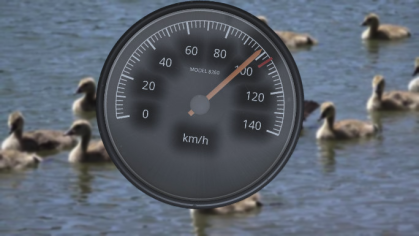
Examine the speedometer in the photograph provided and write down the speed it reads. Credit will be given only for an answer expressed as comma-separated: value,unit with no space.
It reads 98,km/h
